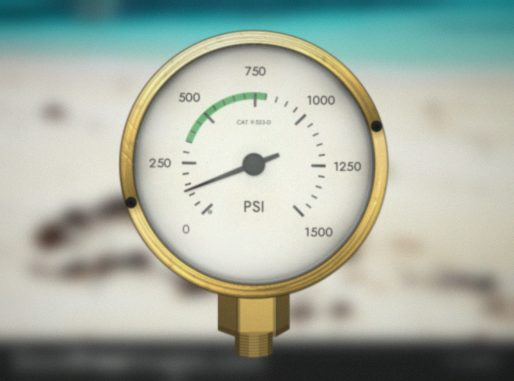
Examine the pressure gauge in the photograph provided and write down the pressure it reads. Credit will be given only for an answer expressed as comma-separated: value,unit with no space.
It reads 125,psi
